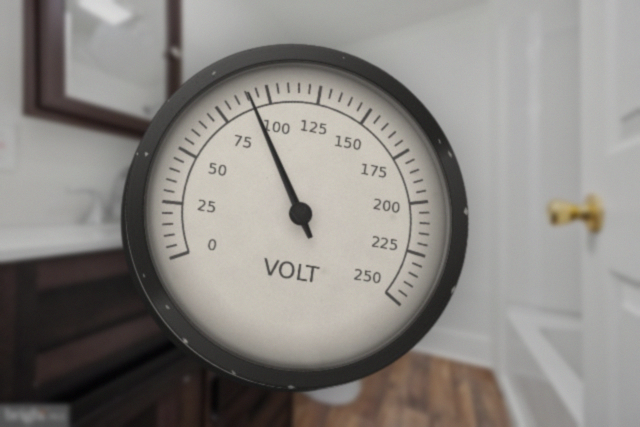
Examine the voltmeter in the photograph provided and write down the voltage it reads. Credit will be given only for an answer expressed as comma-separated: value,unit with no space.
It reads 90,V
